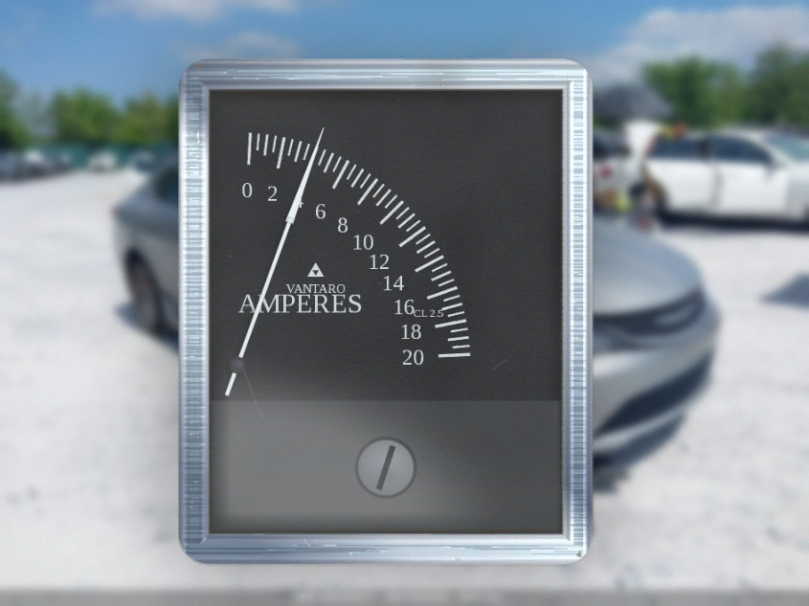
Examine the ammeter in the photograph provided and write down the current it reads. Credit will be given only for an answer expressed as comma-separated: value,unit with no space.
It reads 4,A
